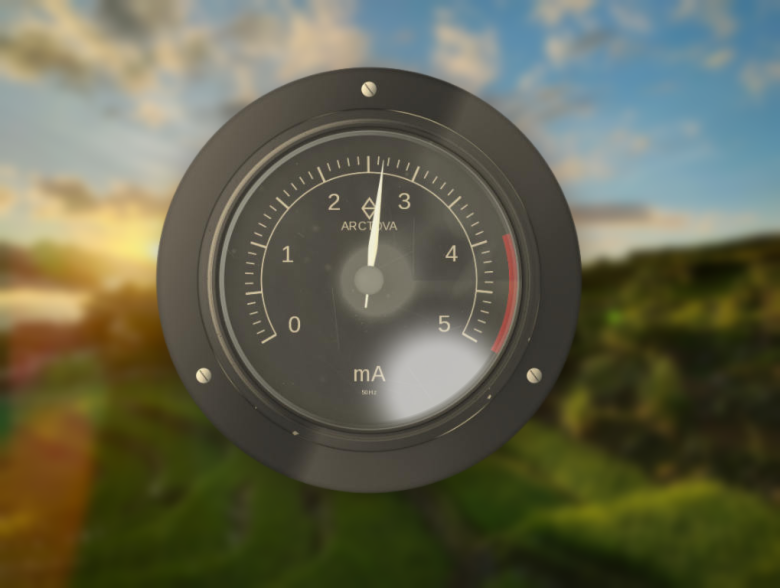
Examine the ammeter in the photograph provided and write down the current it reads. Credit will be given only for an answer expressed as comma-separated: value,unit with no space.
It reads 2.65,mA
